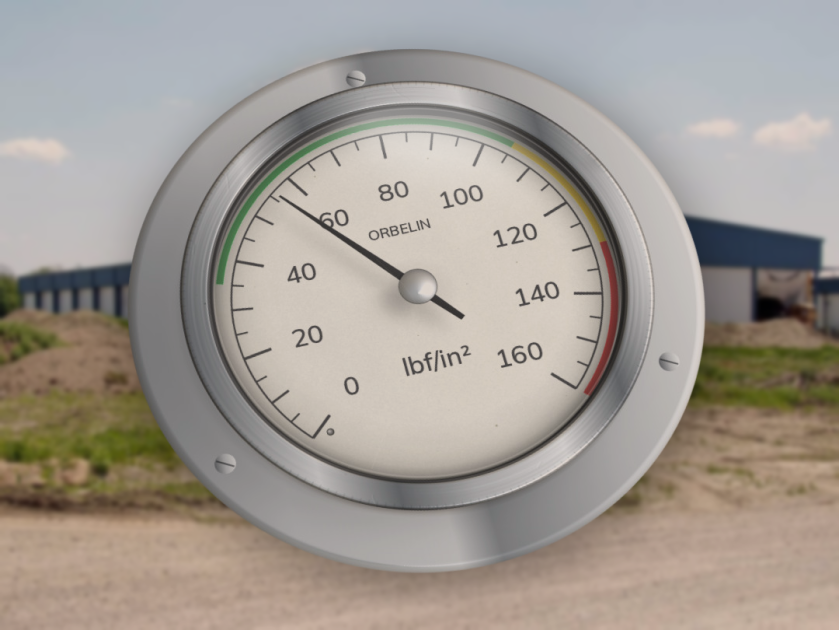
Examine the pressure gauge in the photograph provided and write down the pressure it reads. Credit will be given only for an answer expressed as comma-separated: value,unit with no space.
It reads 55,psi
